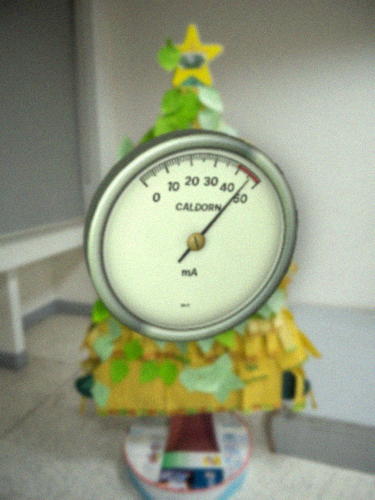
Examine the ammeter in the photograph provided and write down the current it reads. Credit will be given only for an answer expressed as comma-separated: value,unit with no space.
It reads 45,mA
